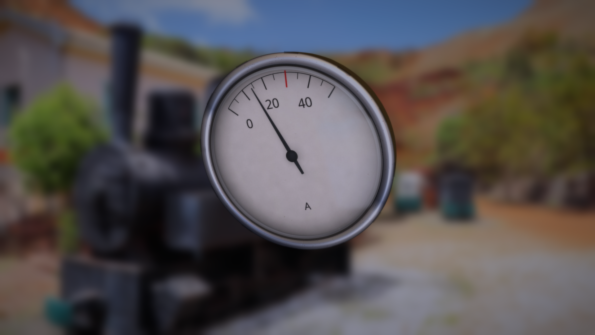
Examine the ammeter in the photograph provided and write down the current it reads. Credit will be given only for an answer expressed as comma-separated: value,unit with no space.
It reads 15,A
